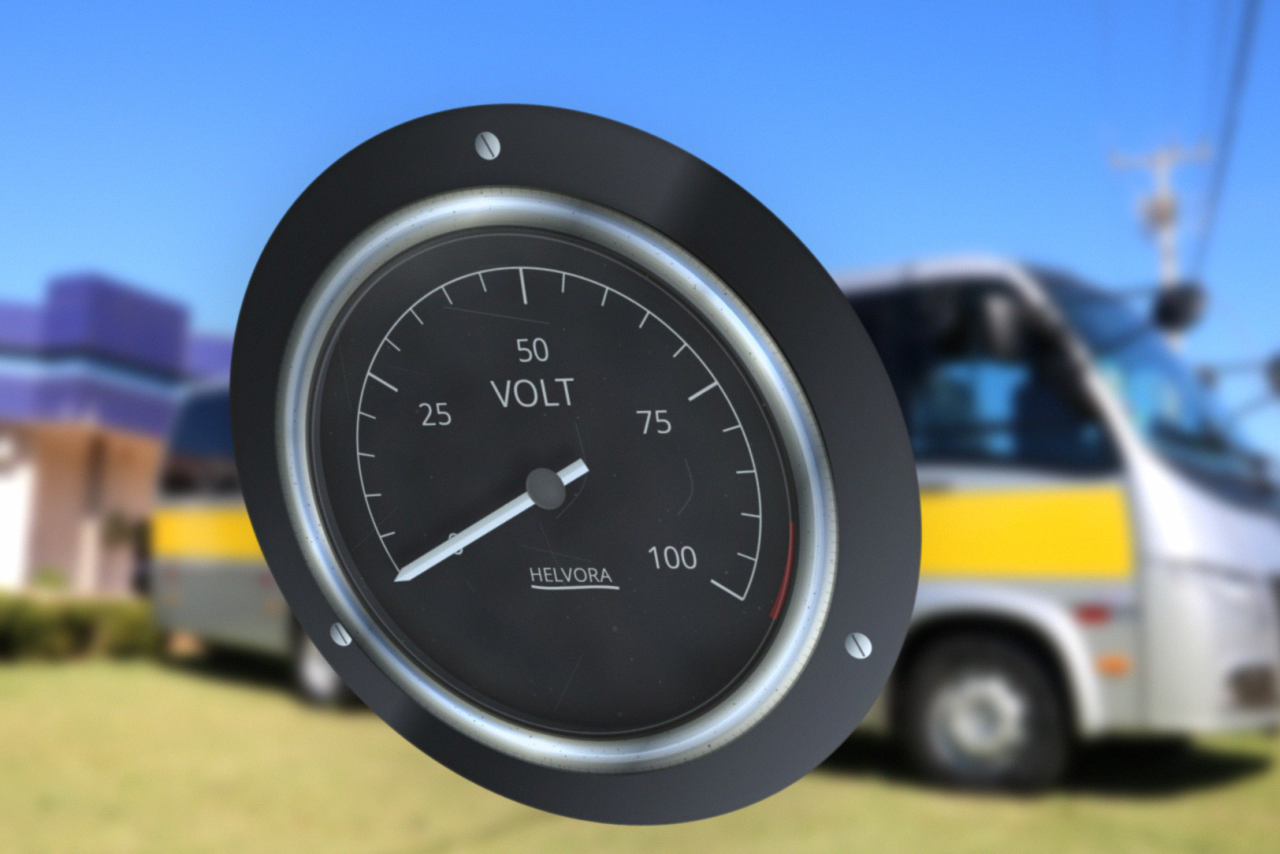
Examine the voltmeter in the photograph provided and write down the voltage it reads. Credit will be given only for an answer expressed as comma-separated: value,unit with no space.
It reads 0,V
